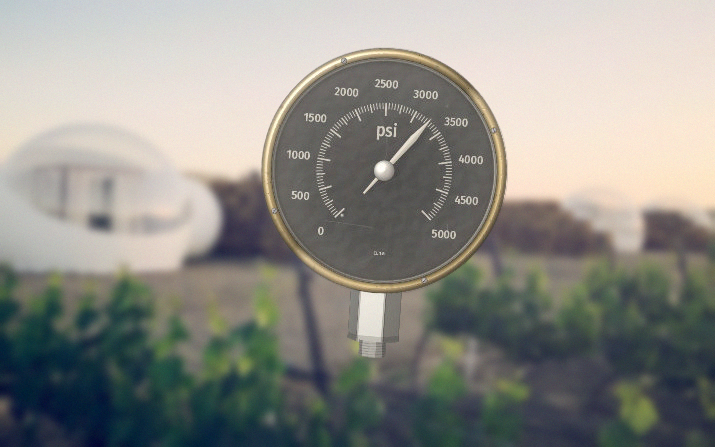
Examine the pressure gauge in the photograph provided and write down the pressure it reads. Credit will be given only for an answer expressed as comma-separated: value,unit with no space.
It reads 3250,psi
